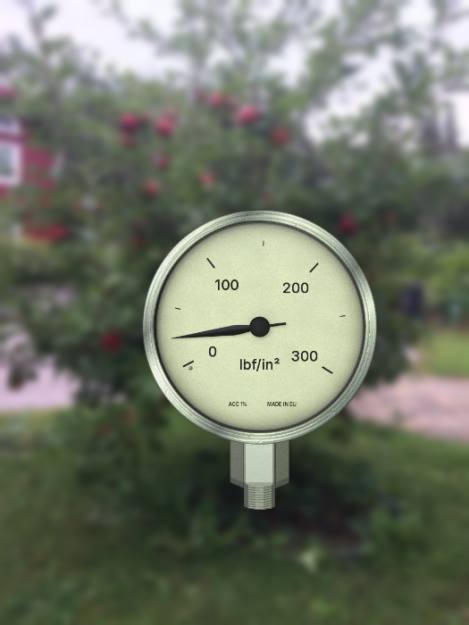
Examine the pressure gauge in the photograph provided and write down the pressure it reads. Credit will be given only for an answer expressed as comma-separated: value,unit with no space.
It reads 25,psi
